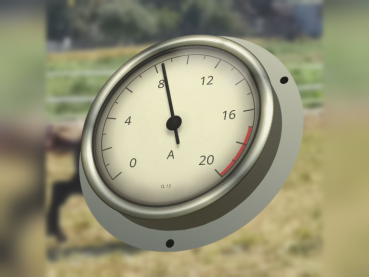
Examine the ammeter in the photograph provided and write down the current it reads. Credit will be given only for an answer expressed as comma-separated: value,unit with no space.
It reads 8.5,A
